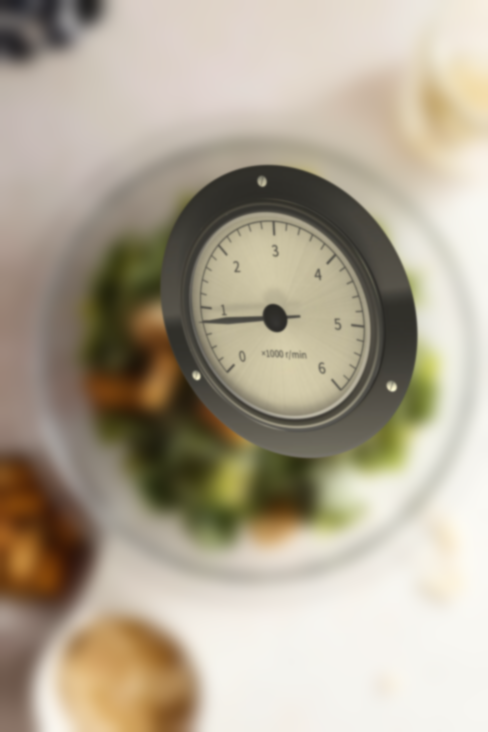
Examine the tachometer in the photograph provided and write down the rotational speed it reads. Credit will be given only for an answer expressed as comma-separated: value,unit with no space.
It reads 800,rpm
